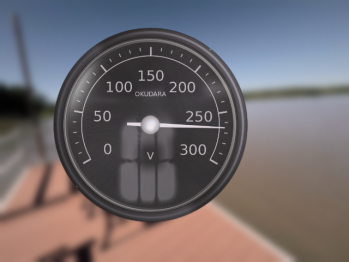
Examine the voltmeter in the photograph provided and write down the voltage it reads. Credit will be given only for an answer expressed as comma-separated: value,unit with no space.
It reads 265,V
